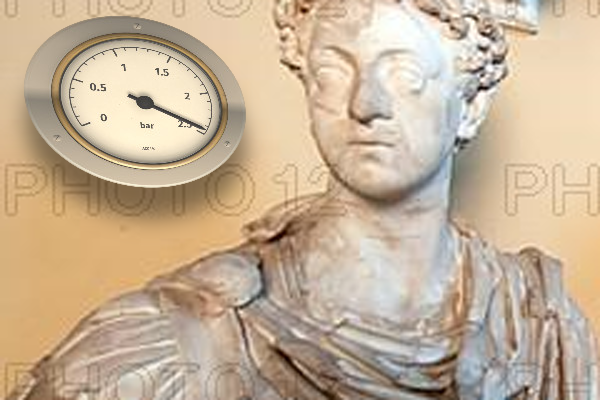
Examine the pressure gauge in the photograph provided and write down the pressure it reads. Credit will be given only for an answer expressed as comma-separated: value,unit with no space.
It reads 2.45,bar
